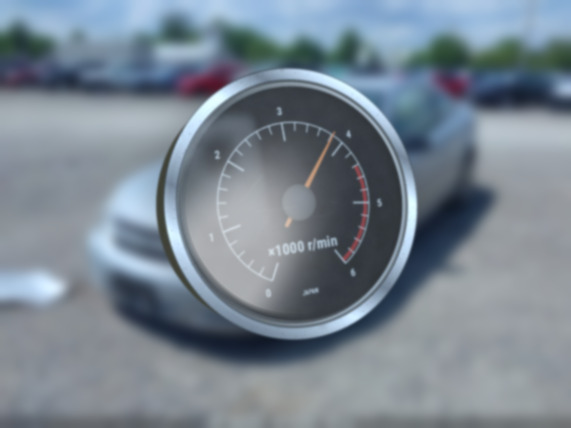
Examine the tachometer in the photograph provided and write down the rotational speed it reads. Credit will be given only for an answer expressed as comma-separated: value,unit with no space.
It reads 3800,rpm
